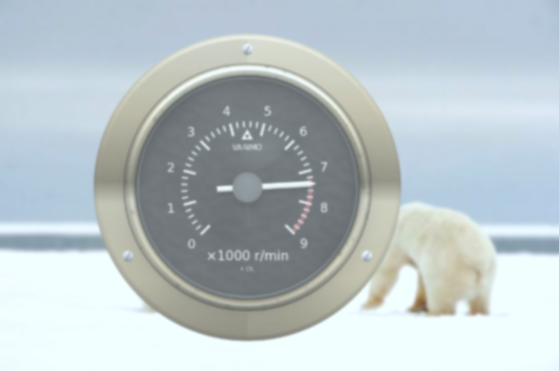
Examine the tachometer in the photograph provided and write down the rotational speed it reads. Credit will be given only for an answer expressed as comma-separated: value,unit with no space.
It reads 7400,rpm
